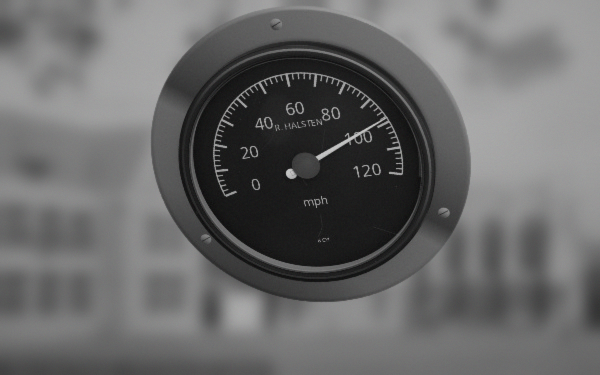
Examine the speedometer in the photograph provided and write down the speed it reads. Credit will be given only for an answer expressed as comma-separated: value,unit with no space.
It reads 98,mph
